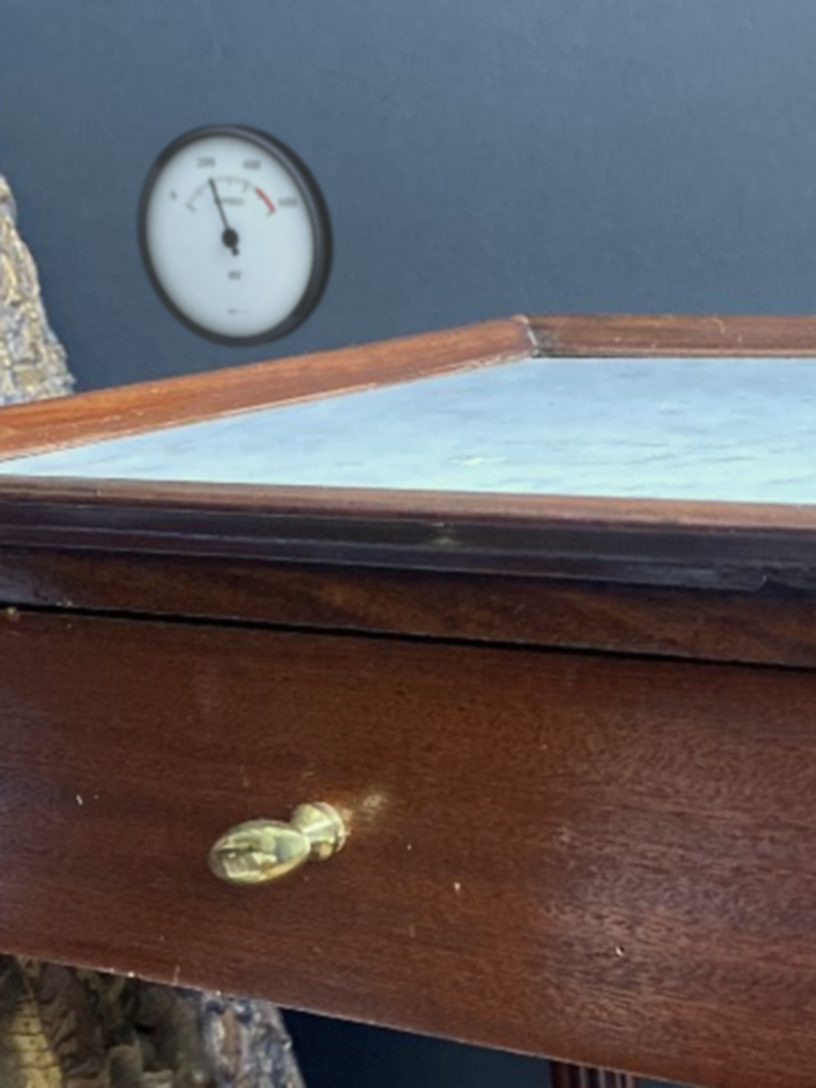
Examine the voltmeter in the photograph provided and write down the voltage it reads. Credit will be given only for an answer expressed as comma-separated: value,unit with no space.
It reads 200,mV
